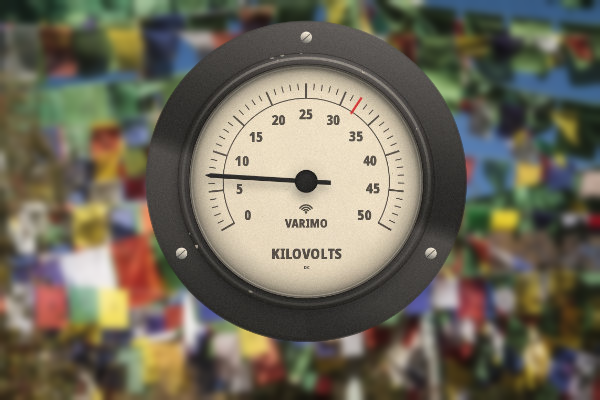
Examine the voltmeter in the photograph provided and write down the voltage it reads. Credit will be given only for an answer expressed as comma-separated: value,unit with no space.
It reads 7,kV
